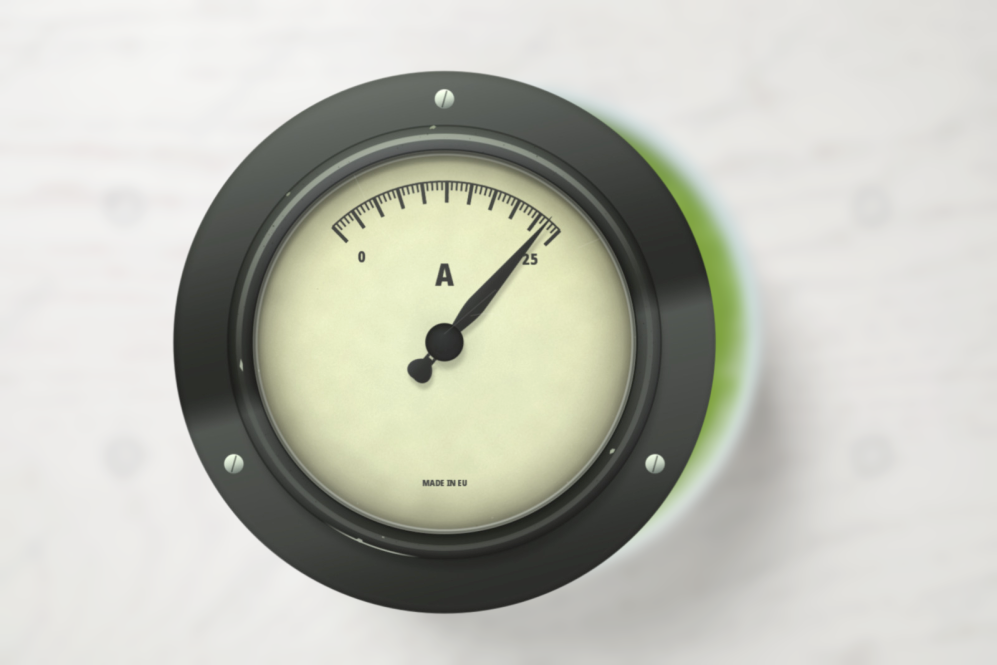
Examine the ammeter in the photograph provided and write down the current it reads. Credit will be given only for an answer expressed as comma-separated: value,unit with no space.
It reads 23.5,A
